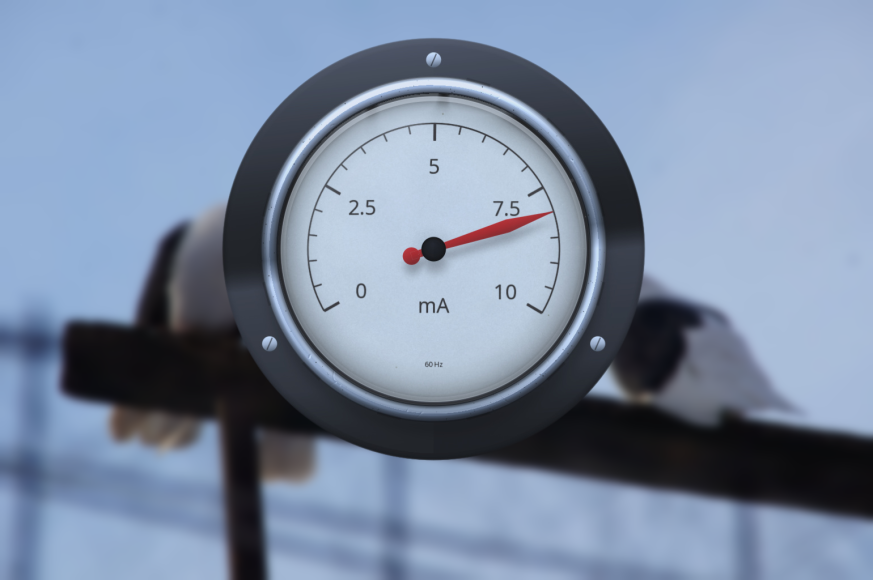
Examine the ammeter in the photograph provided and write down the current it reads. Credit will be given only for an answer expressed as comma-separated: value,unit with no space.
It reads 8,mA
